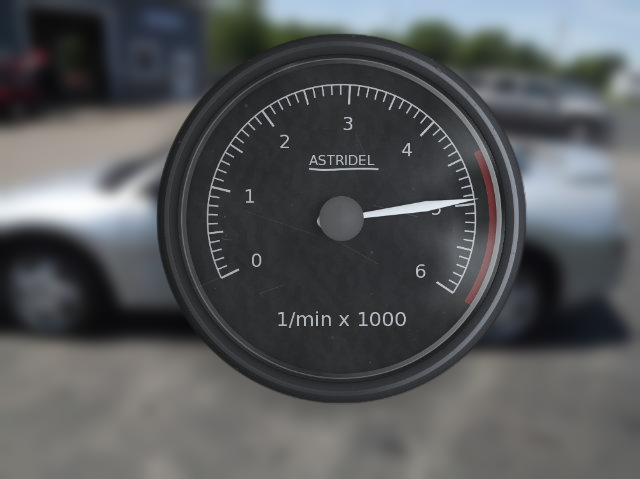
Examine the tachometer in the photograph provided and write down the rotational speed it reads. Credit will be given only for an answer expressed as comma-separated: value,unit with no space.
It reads 4950,rpm
